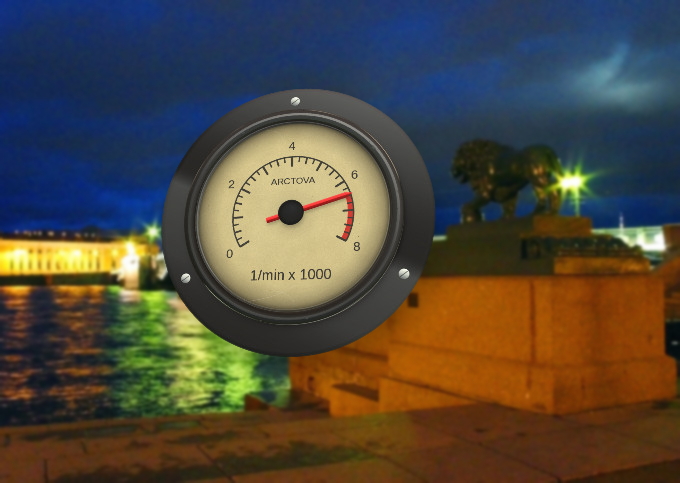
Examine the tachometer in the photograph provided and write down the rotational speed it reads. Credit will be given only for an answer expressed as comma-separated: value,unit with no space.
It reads 6500,rpm
